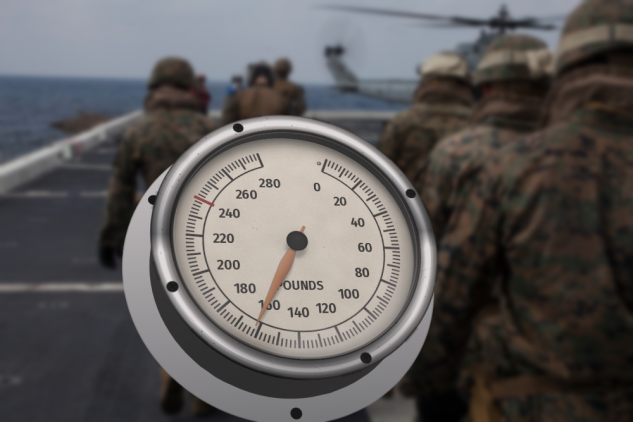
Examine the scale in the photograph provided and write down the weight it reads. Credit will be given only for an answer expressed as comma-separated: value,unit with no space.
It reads 162,lb
